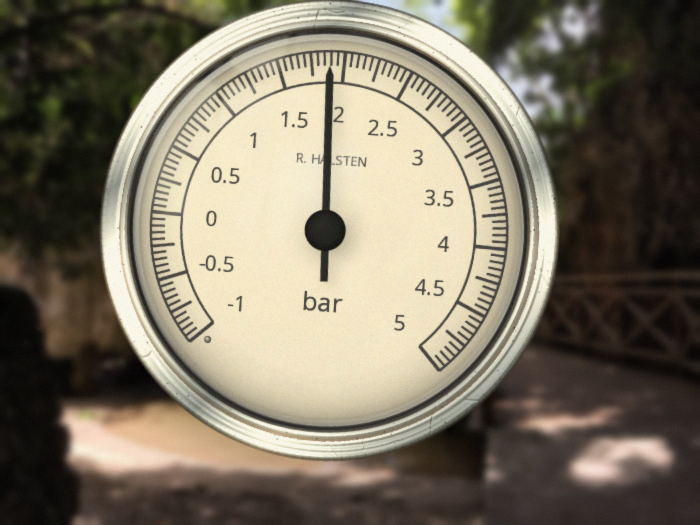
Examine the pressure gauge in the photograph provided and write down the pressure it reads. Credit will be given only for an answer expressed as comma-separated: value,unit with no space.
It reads 1.9,bar
